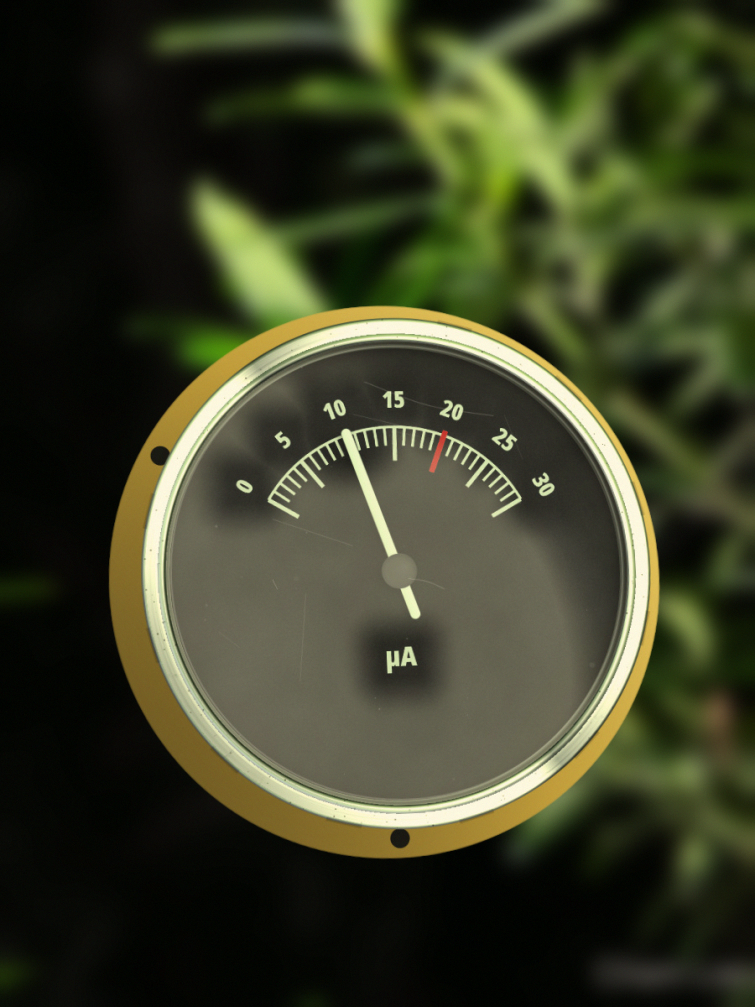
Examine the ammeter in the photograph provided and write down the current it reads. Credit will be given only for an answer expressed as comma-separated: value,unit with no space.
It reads 10,µA
